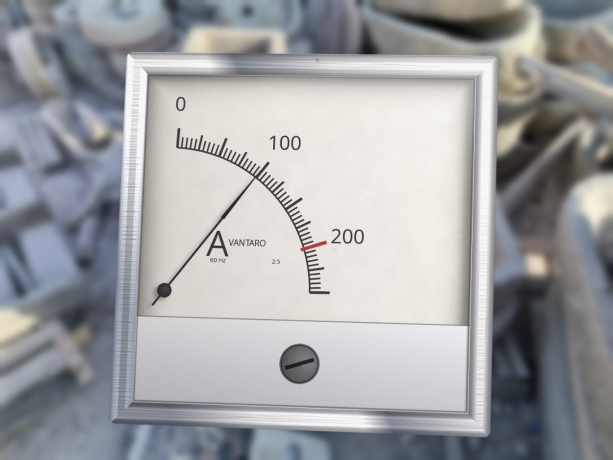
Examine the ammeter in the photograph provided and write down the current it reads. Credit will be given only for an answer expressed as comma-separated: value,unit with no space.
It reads 100,A
